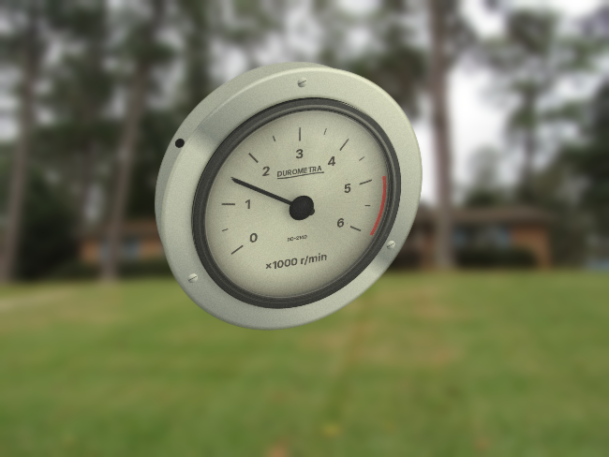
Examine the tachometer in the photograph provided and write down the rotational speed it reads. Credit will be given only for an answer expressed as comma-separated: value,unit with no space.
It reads 1500,rpm
